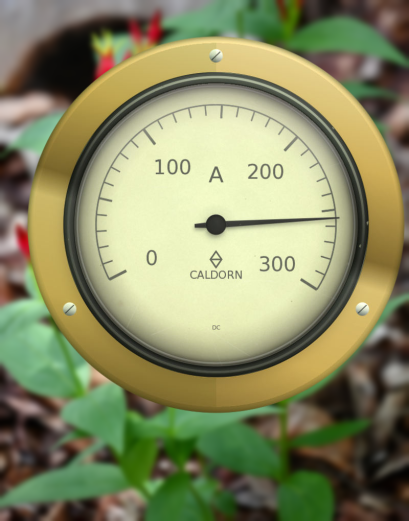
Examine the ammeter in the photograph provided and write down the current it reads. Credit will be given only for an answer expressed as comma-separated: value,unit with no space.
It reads 255,A
